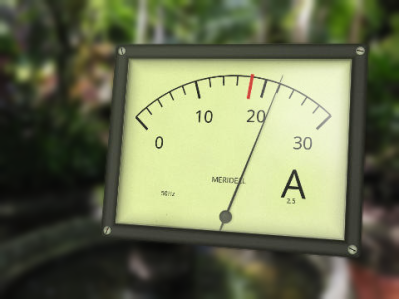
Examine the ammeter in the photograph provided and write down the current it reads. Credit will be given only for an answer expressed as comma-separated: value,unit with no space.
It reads 22,A
